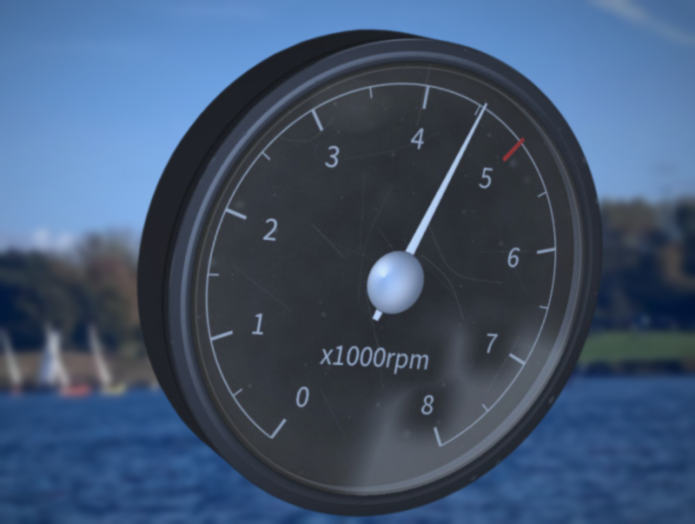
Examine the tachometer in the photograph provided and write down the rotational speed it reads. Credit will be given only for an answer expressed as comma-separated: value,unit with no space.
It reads 4500,rpm
